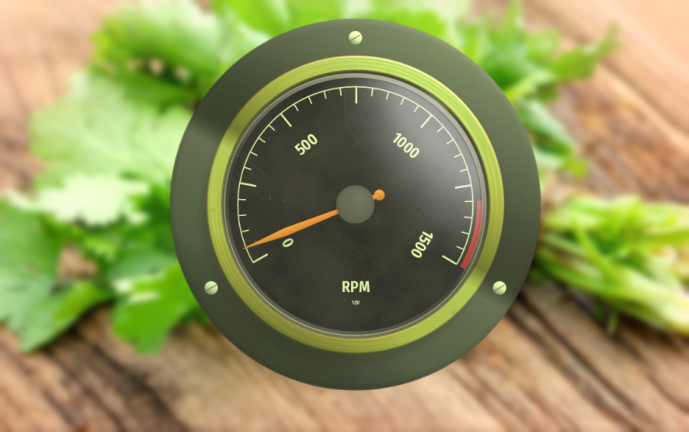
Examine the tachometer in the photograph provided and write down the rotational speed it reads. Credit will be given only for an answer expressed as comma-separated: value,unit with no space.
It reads 50,rpm
